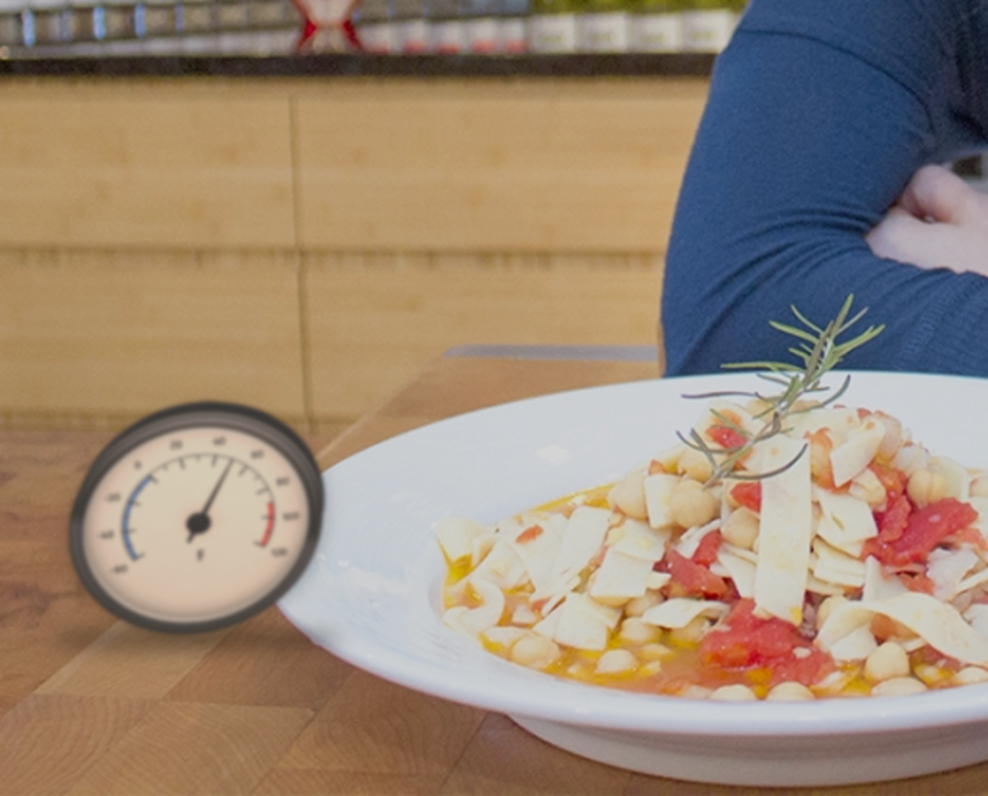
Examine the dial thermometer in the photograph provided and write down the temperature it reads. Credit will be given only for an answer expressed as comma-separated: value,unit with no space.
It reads 50,°F
